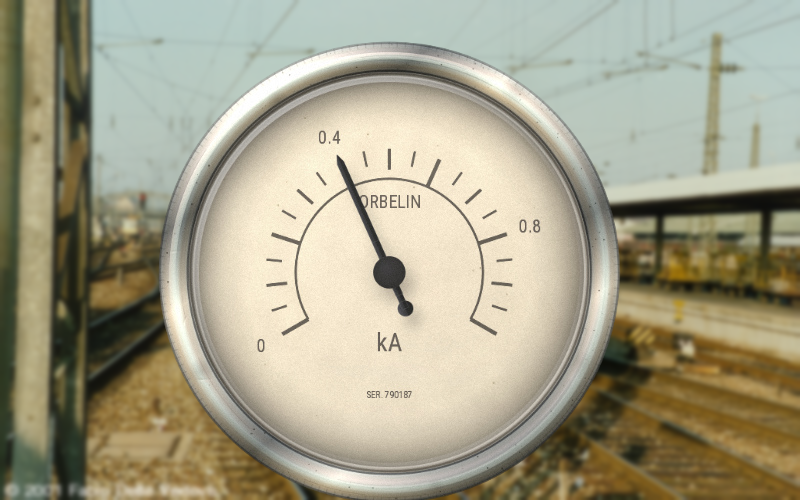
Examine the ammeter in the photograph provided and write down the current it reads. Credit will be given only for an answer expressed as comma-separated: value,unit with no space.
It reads 0.4,kA
